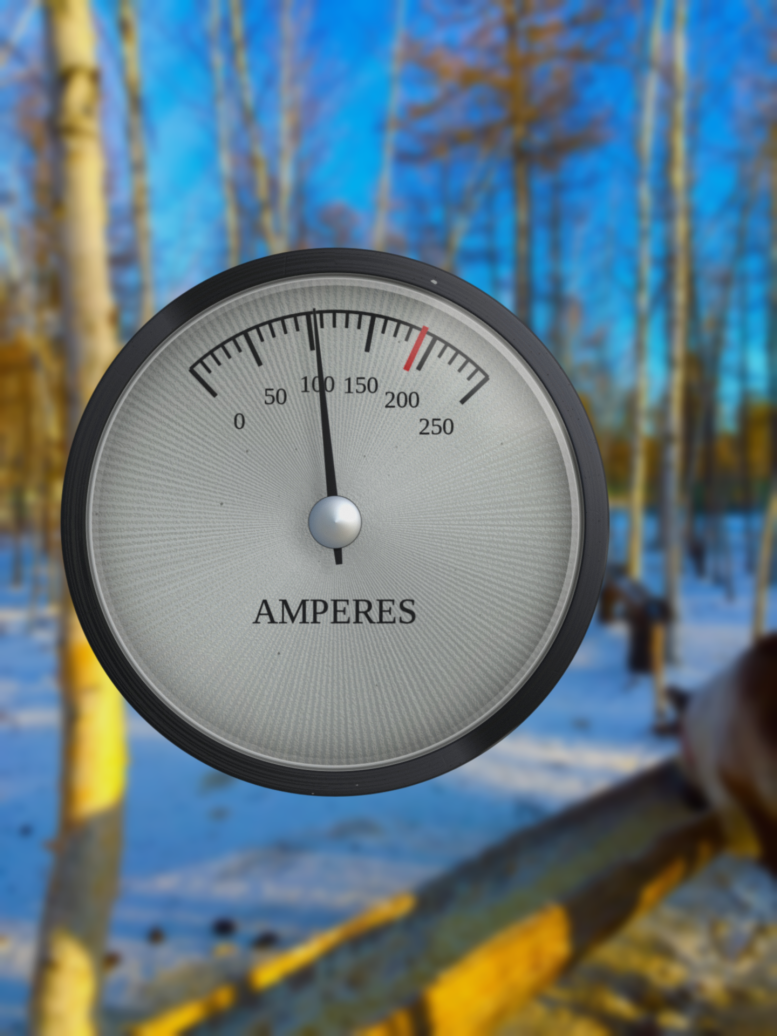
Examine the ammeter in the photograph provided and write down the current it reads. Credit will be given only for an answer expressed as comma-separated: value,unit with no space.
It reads 105,A
